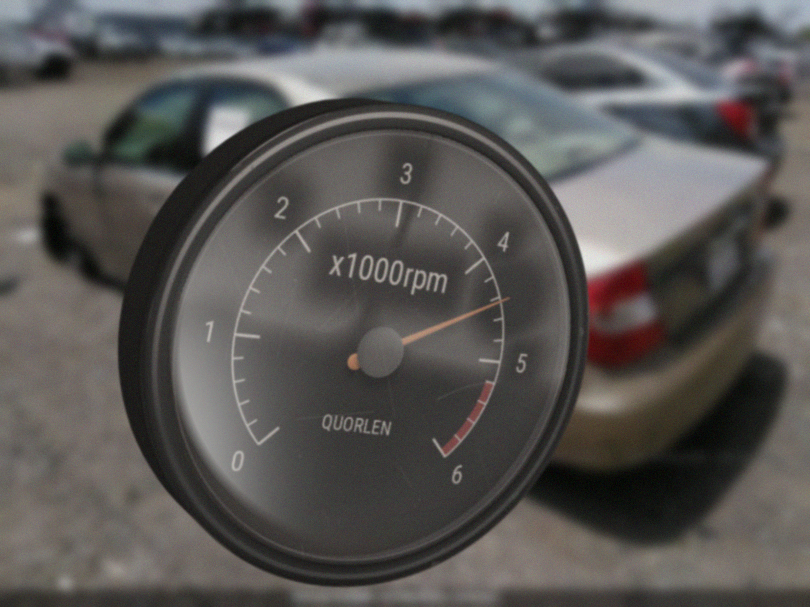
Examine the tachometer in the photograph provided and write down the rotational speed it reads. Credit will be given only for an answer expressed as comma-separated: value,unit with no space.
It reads 4400,rpm
